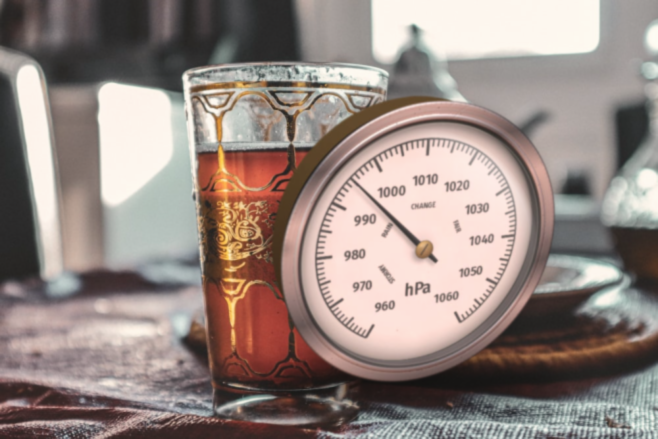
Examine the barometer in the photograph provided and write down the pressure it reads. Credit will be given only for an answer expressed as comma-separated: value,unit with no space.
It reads 995,hPa
